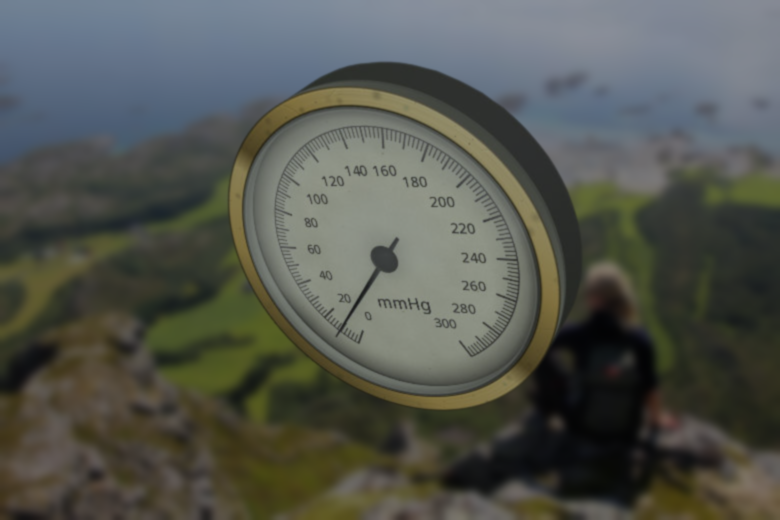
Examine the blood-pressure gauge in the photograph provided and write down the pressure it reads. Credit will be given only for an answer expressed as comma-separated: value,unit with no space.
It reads 10,mmHg
